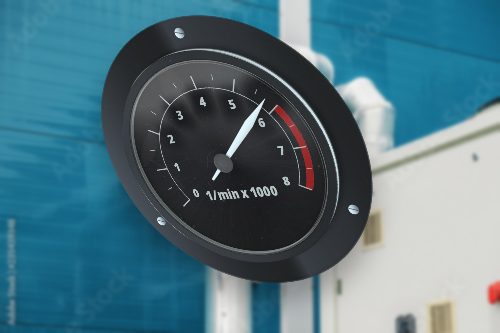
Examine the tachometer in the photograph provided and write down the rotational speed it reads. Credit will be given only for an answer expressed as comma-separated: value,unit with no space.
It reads 5750,rpm
